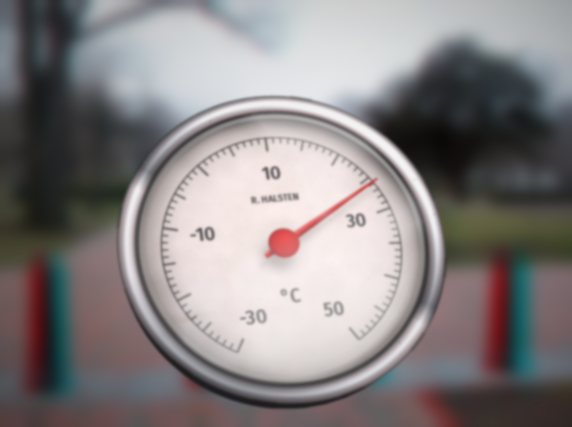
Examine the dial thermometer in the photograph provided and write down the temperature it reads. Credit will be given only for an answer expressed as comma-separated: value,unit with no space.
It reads 26,°C
